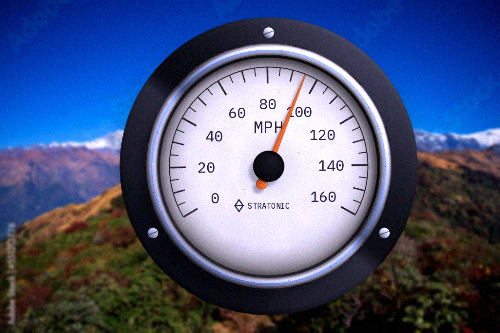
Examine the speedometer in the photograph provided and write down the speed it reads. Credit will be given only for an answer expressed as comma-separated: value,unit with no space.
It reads 95,mph
